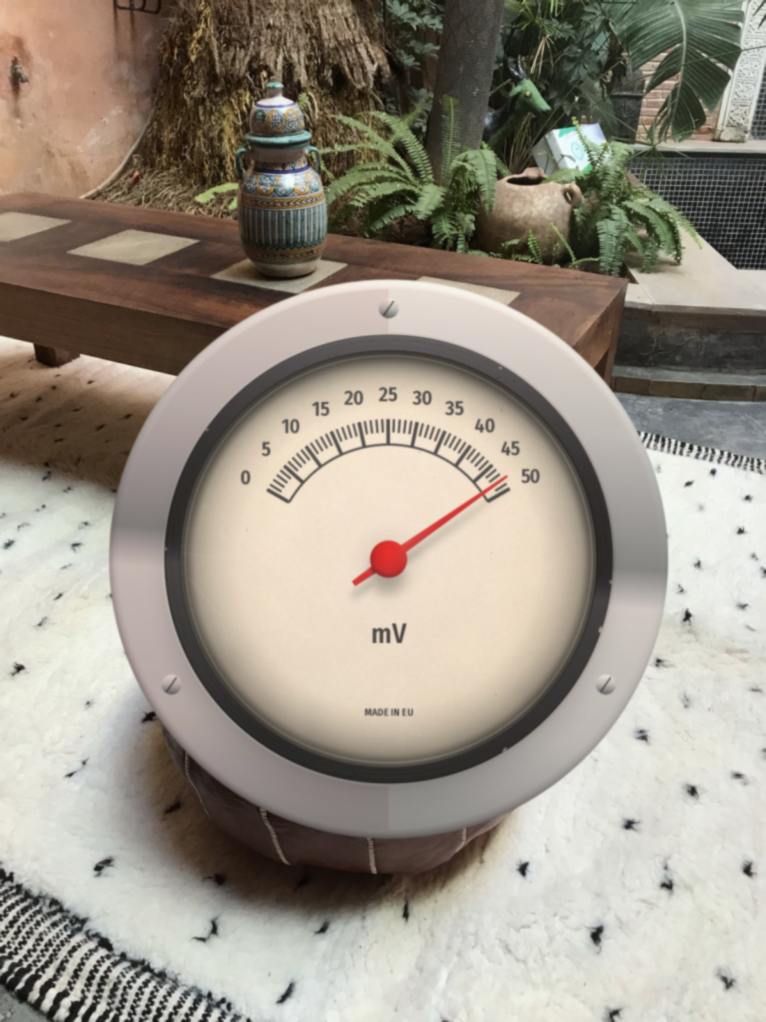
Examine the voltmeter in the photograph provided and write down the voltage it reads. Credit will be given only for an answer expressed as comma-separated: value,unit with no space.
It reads 48,mV
